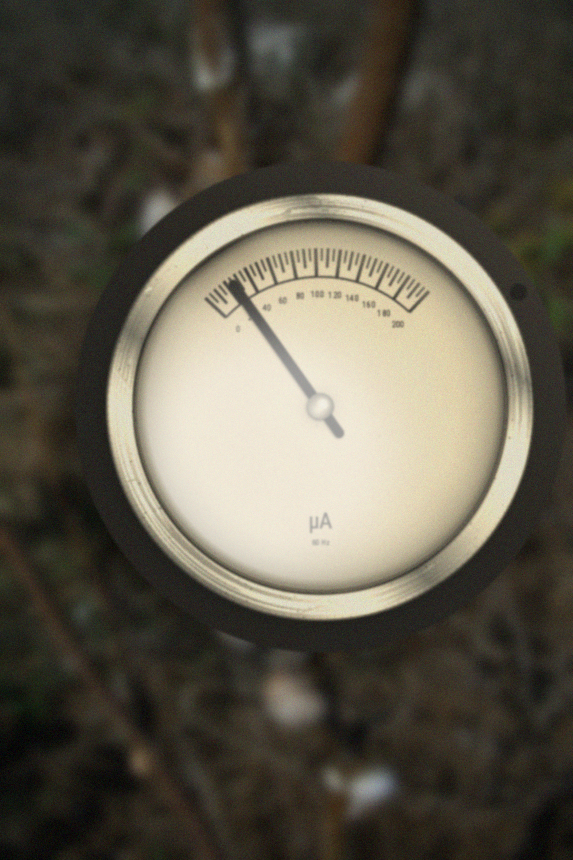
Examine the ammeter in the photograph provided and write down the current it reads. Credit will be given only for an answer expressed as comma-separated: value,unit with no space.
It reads 25,µA
